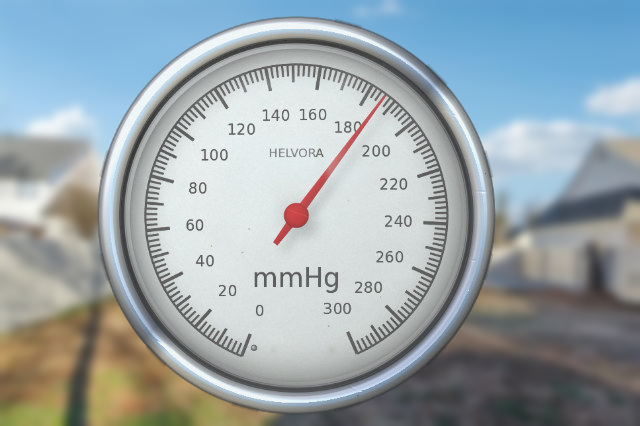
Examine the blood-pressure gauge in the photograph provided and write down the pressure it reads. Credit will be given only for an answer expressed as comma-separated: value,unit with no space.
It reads 186,mmHg
